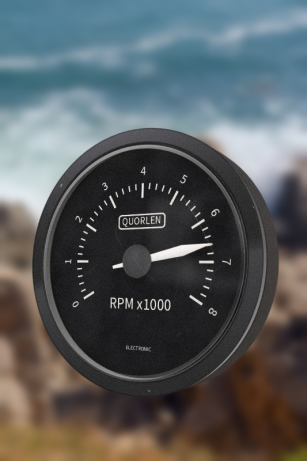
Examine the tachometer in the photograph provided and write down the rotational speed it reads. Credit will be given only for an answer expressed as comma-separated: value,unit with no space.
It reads 6600,rpm
